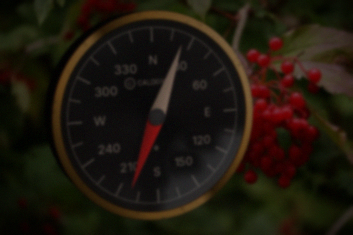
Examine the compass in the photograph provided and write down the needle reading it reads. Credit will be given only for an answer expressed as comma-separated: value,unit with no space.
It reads 202.5,°
